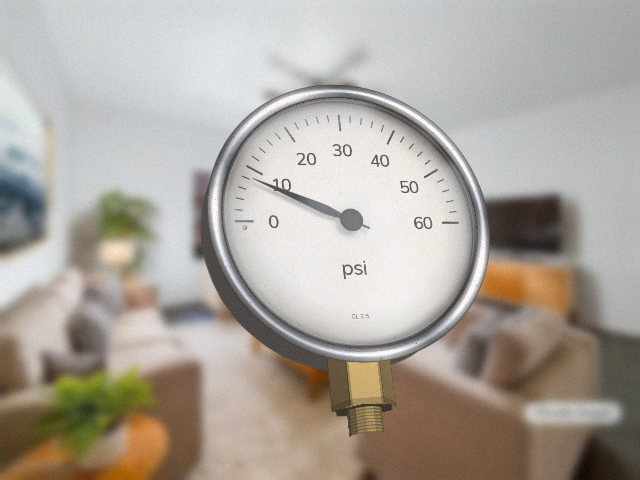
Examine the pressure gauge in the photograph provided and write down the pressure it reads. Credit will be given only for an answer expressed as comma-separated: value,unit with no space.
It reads 8,psi
